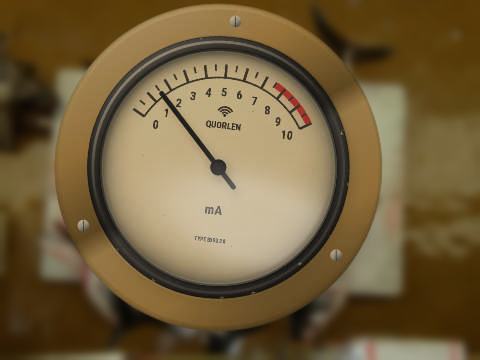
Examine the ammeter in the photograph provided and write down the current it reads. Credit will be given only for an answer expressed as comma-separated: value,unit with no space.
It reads 1.5,mA
